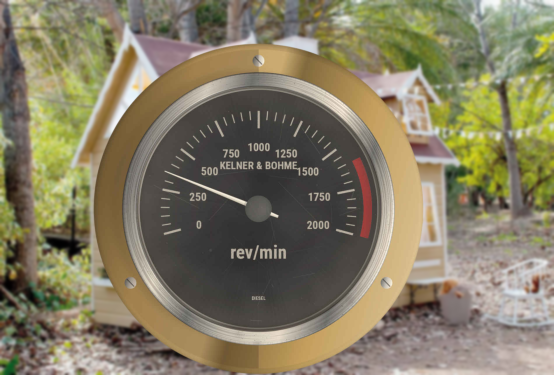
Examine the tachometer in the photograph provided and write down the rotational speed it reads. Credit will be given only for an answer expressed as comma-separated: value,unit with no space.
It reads 350,rpm
